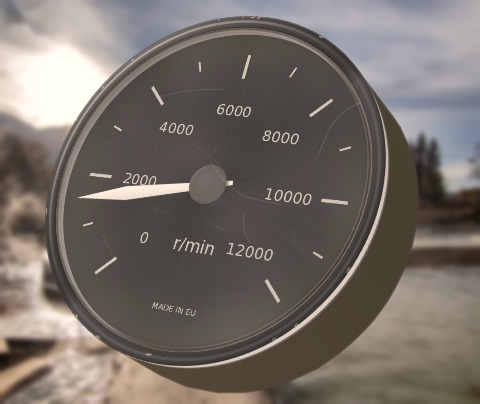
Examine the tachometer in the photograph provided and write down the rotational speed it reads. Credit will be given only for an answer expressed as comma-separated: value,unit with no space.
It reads 1500,rpm
